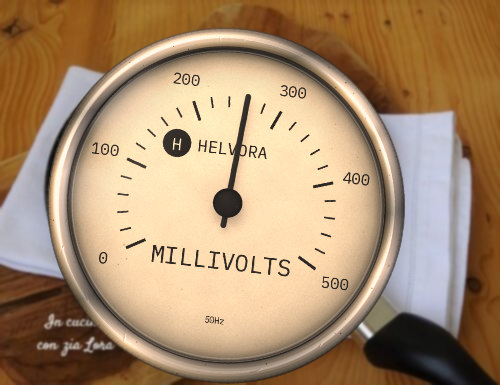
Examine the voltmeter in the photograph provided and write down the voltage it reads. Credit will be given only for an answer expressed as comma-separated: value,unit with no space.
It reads 260,mV
